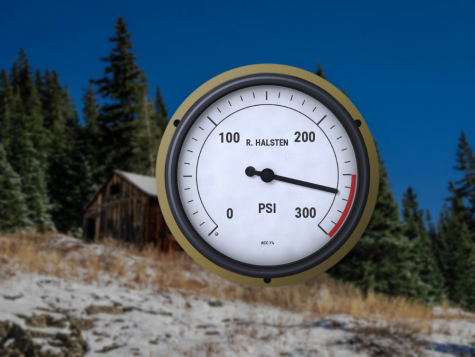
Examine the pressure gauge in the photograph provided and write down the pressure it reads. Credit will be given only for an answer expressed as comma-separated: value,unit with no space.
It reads 265,psi
